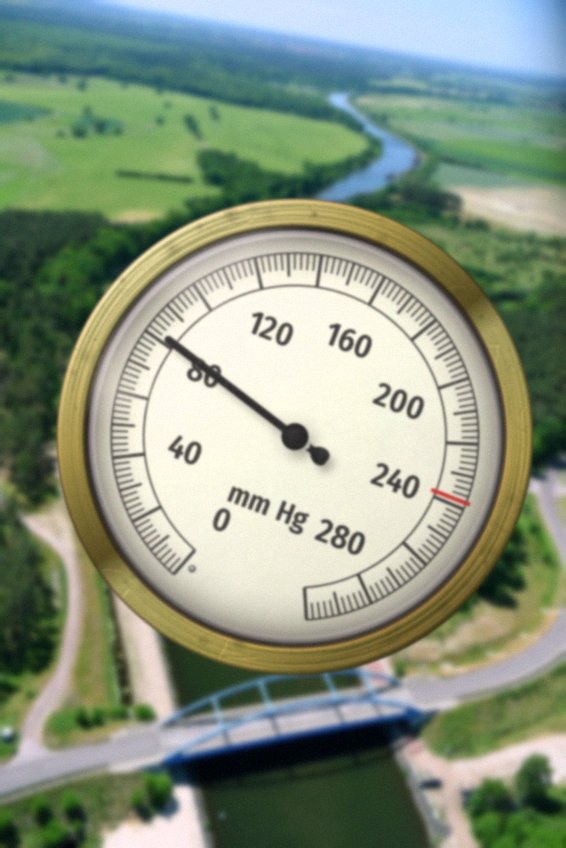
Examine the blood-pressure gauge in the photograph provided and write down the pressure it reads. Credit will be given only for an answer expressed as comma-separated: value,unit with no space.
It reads 82,mmHg
